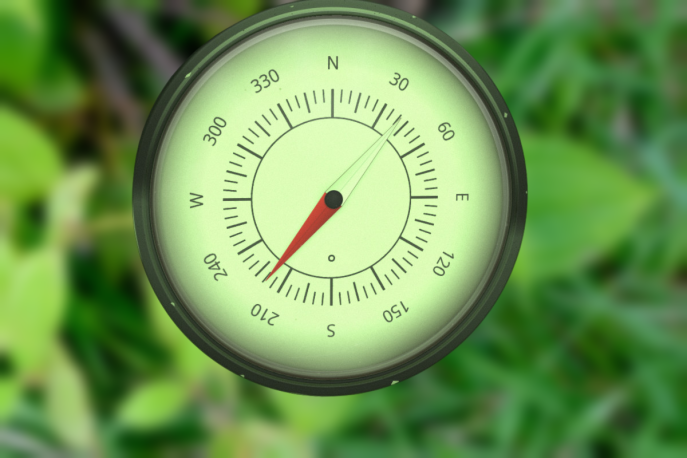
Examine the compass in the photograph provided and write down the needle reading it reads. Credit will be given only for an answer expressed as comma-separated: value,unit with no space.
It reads 220,°
